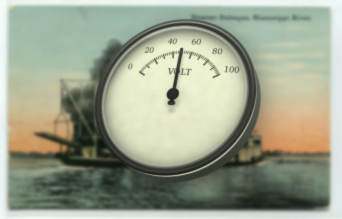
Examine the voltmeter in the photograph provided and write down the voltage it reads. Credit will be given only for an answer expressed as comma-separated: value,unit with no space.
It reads 50,V
